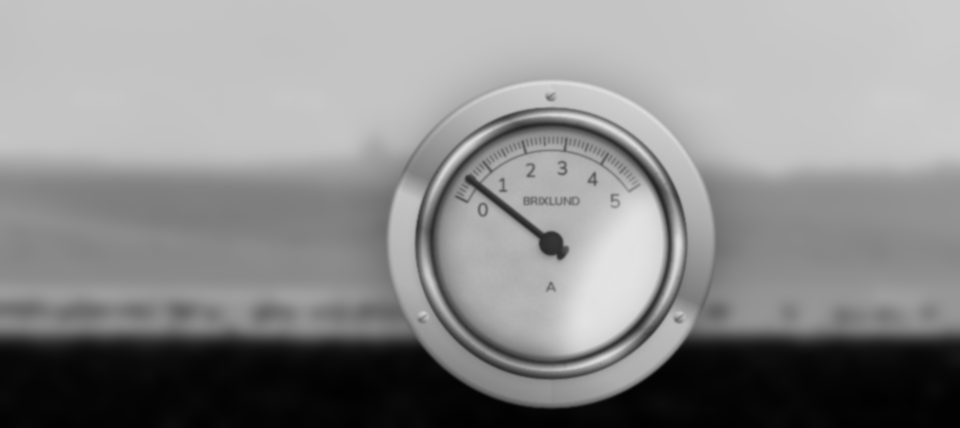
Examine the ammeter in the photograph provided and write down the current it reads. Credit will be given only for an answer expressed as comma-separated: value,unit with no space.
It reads 0.5,A
